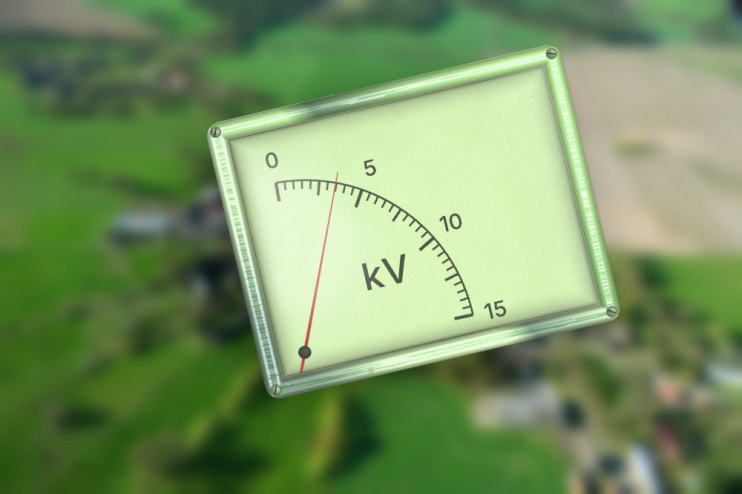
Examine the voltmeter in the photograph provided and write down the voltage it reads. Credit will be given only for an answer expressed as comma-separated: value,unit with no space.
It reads 3.5,kV
